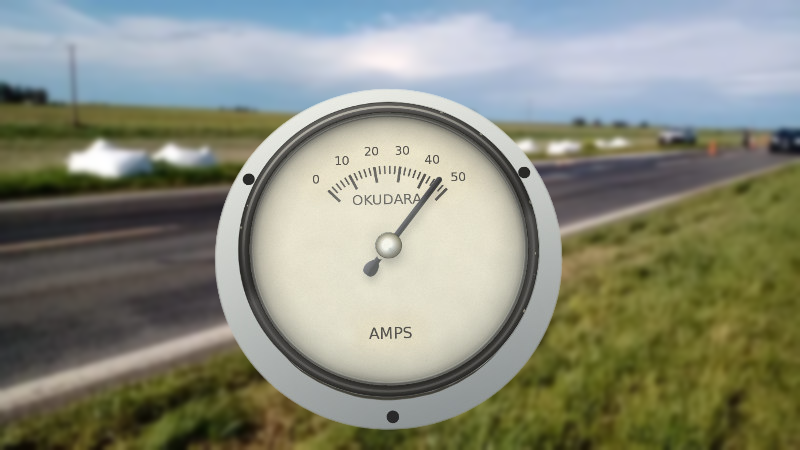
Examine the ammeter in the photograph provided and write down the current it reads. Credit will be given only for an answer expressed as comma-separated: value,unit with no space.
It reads 46,A
